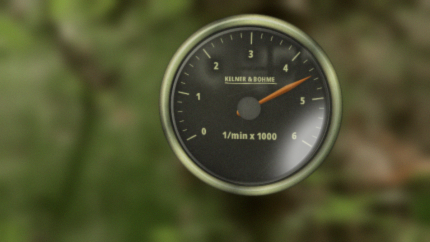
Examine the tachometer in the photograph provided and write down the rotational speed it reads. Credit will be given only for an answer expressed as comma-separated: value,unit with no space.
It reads 4500,rpm
